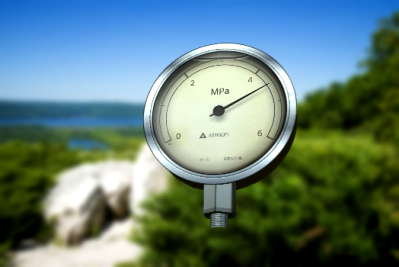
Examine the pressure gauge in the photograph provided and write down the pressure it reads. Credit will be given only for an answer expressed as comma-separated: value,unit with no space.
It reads 4.5,MPa
